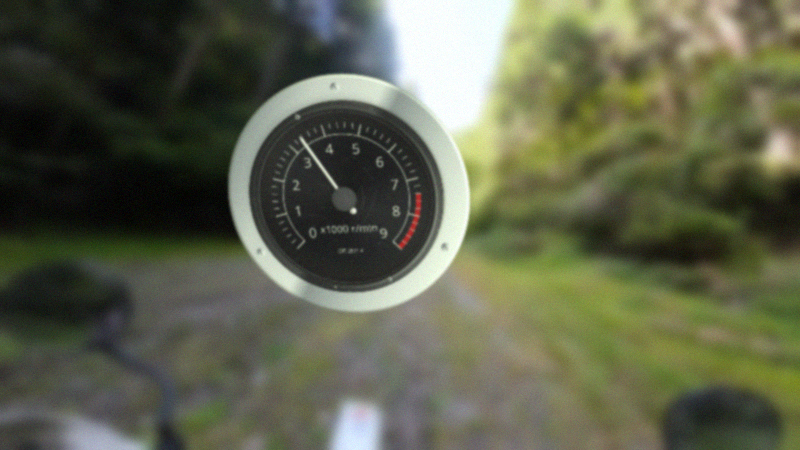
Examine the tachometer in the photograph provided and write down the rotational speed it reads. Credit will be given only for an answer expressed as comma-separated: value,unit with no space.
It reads 3400,rpm
